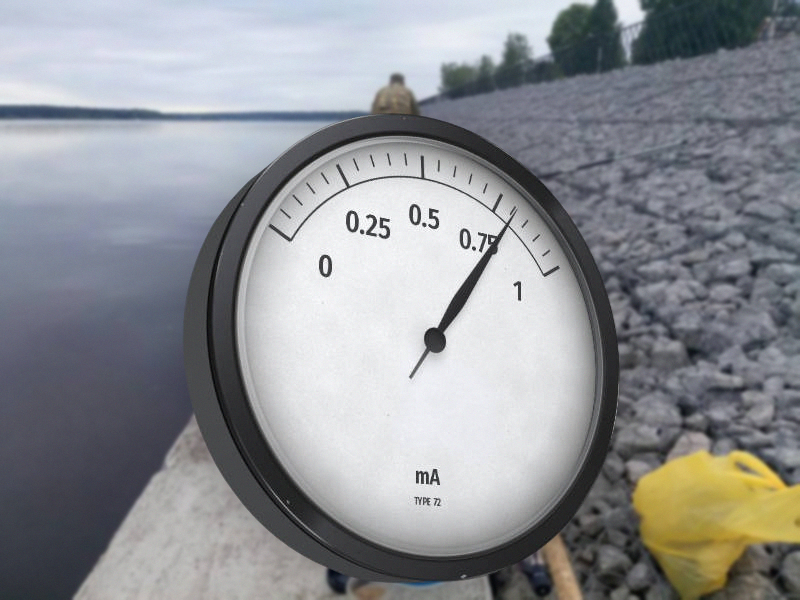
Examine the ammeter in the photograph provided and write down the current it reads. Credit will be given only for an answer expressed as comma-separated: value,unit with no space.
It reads 0.8,mA
